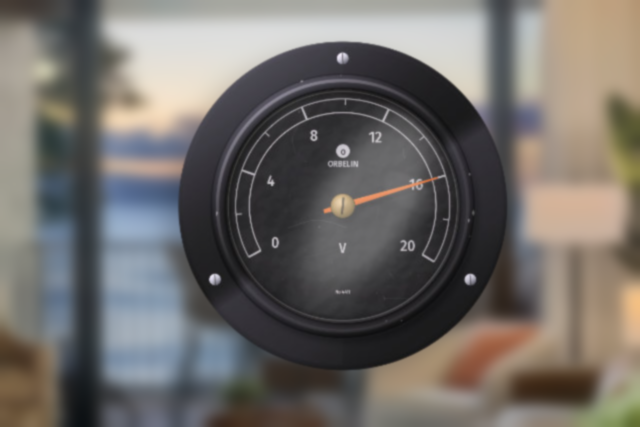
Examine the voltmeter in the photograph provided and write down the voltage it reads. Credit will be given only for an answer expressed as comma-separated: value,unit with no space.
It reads 16,V
